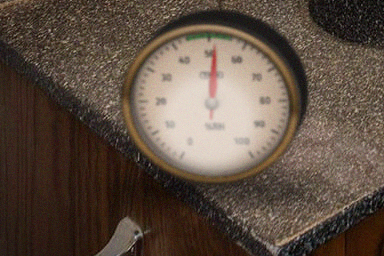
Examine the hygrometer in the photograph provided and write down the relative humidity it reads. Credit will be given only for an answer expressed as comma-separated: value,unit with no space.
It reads 52,%
